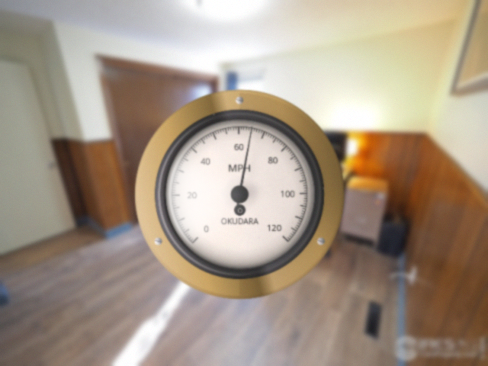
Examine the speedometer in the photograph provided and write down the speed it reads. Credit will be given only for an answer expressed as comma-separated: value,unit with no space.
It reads 65,mph
